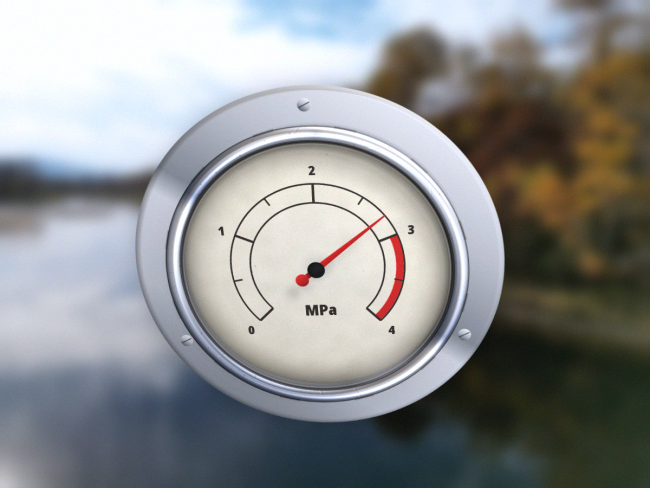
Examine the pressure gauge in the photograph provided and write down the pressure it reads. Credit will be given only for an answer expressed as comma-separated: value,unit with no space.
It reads 2.75,MPa
